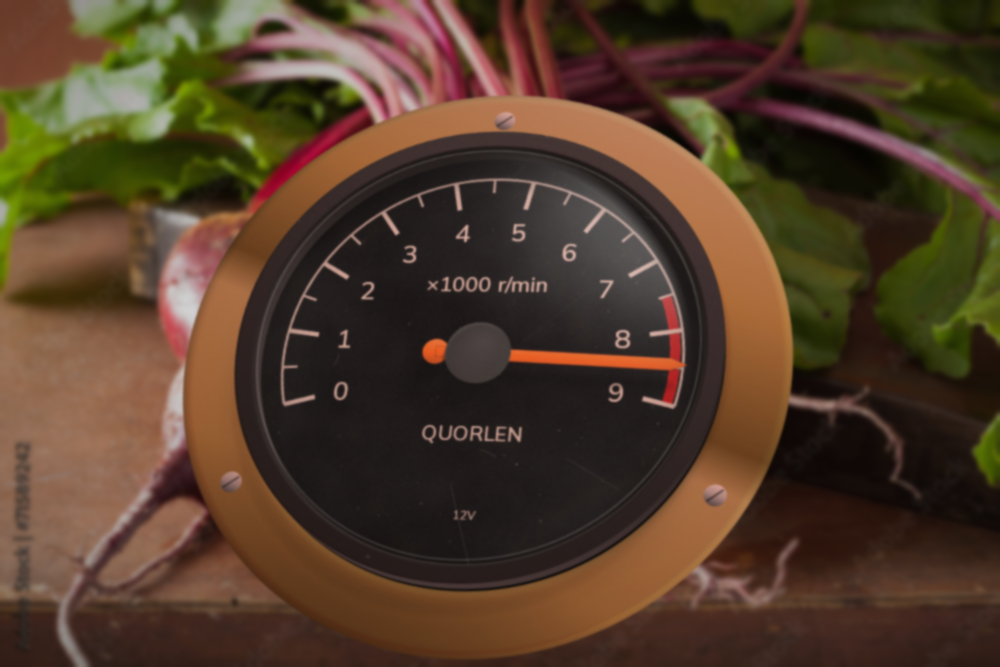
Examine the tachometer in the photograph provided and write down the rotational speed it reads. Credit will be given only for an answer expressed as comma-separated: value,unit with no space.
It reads 8500,rpm
